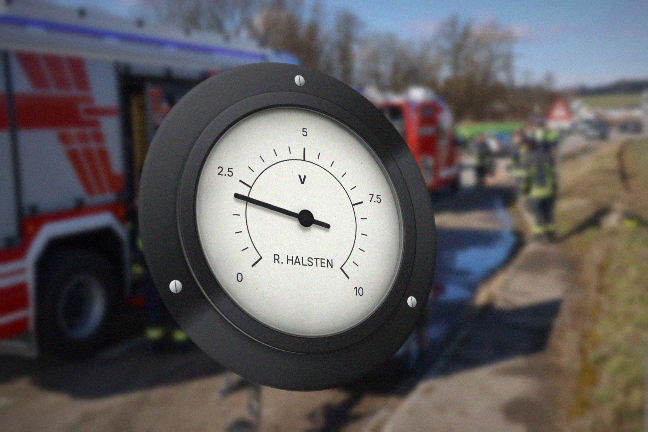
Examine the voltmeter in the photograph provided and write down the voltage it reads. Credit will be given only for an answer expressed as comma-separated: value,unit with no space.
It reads 2,V
